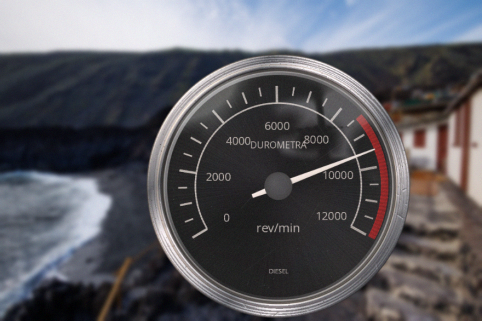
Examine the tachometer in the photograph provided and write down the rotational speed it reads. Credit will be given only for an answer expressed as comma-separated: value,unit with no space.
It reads 9500,rpm
